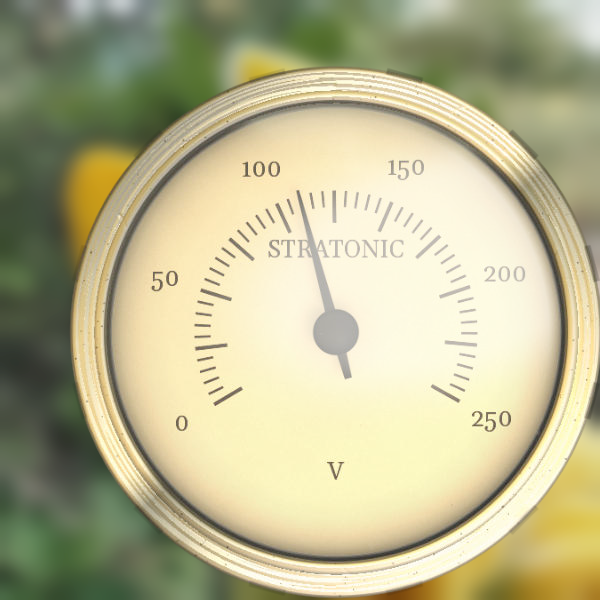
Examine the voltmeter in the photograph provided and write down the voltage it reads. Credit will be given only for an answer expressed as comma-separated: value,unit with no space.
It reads 110,V
